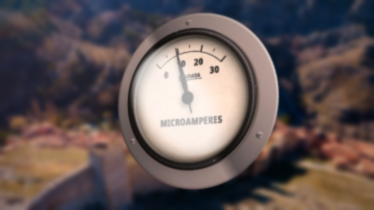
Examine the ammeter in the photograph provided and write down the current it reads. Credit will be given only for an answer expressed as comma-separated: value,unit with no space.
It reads 10,µA
